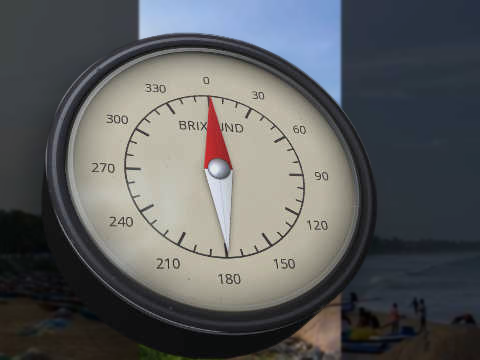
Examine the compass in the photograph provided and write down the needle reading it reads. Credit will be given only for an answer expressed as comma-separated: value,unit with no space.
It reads 0,°
